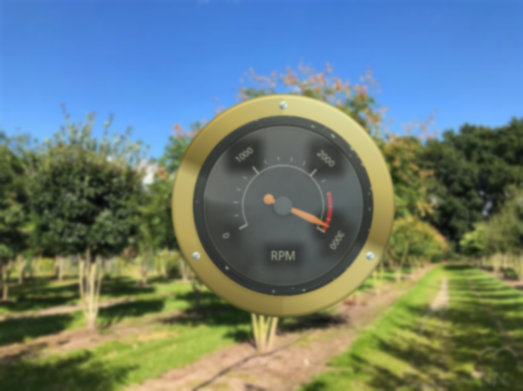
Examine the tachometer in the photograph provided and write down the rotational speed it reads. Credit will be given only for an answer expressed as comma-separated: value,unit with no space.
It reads 2900,rpm
